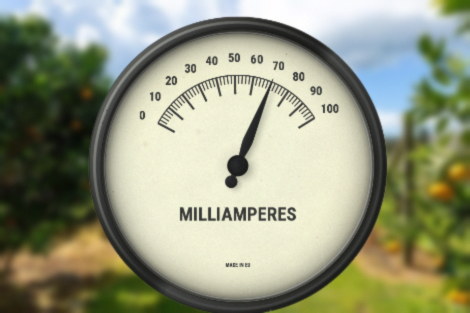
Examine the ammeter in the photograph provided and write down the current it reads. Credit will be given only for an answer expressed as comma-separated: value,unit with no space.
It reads 70,mA
